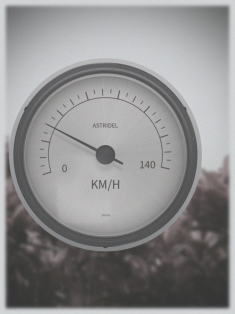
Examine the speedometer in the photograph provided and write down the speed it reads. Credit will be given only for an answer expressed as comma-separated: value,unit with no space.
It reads 30,km/h
